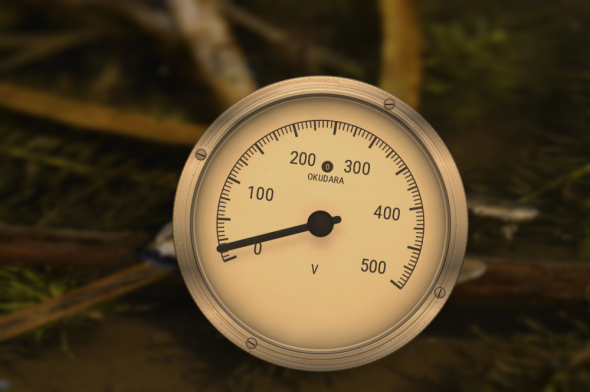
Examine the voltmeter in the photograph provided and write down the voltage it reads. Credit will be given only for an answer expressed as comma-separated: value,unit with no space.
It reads 15,V
